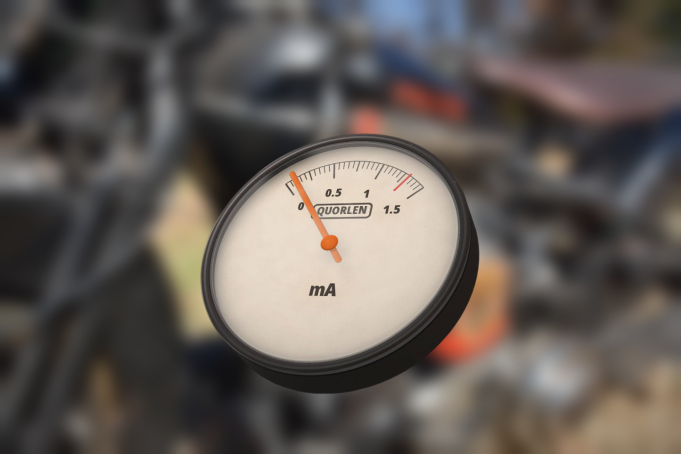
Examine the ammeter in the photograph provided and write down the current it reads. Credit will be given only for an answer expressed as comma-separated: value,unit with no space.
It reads 0.1,mA
